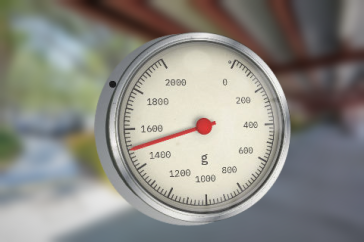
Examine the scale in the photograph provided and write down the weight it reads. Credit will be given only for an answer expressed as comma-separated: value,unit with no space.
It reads 1500,g
